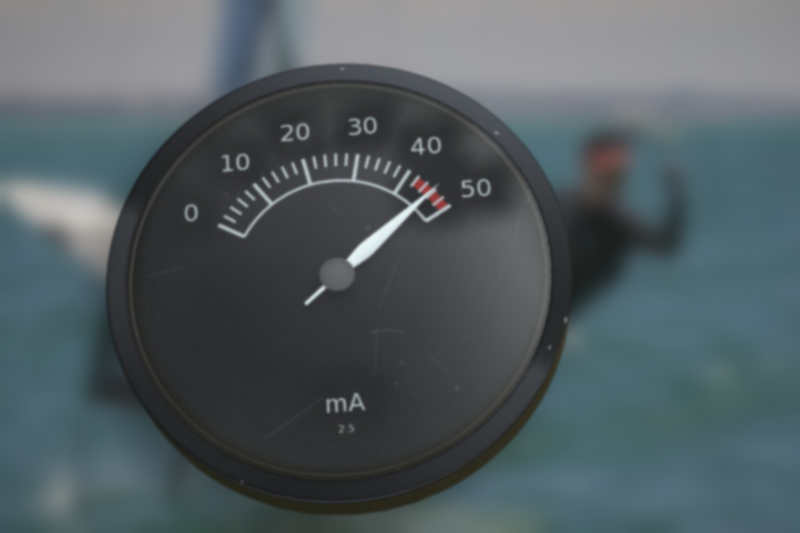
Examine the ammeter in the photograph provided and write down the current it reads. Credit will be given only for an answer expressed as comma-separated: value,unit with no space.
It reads 46,mA
